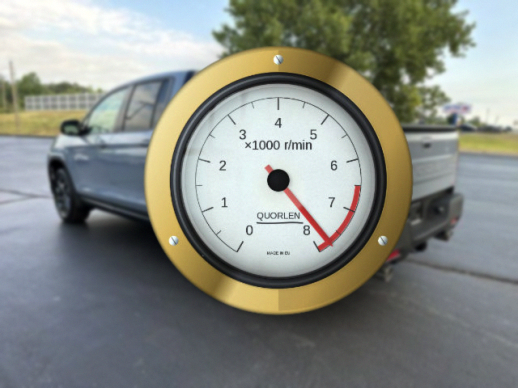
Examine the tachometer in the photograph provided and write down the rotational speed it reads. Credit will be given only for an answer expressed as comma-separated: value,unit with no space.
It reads 7750,rpm
